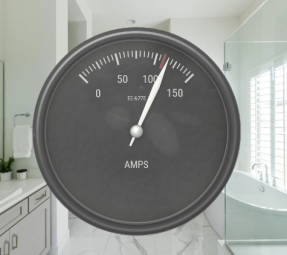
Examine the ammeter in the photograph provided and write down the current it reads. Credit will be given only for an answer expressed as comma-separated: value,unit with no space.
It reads 115,A
